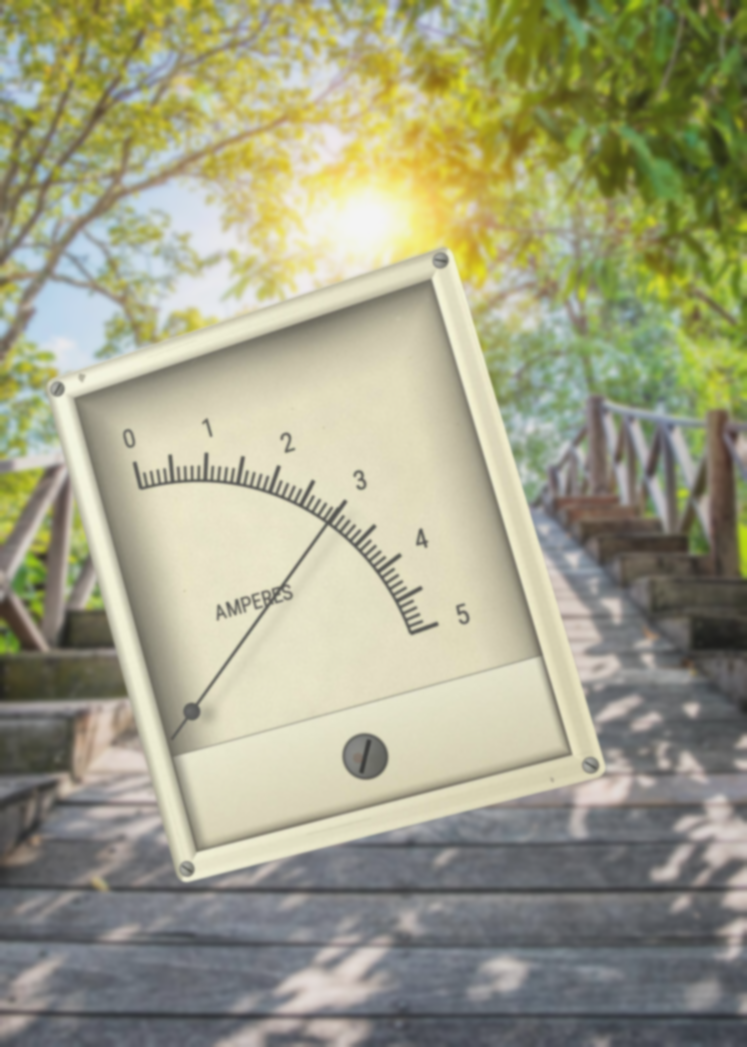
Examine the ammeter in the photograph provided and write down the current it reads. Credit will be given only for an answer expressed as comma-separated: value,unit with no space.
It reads 3,A
